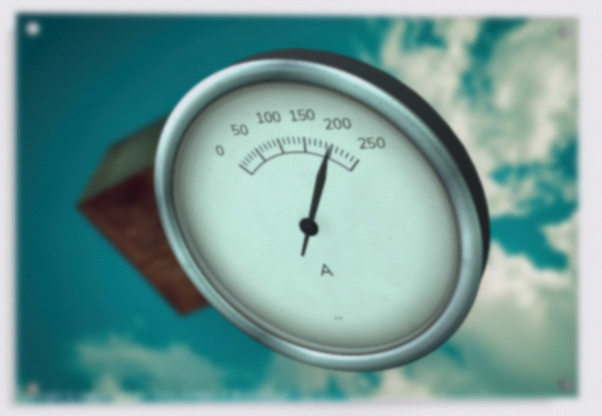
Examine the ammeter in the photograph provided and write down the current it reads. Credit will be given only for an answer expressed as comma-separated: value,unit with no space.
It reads 200,A
